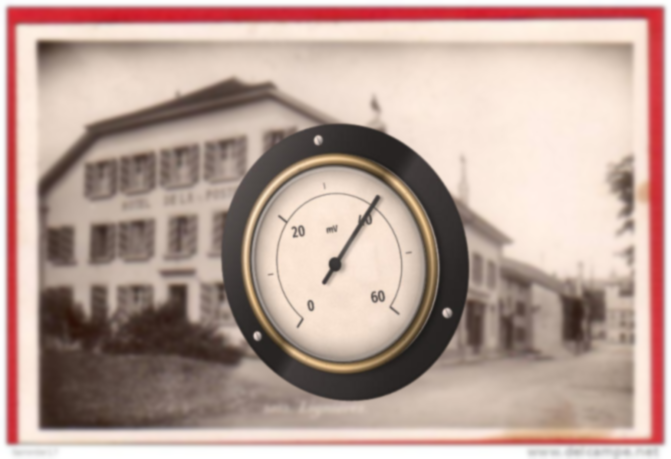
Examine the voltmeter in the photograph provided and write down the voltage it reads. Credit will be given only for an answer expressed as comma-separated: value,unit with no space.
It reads 40,mV
